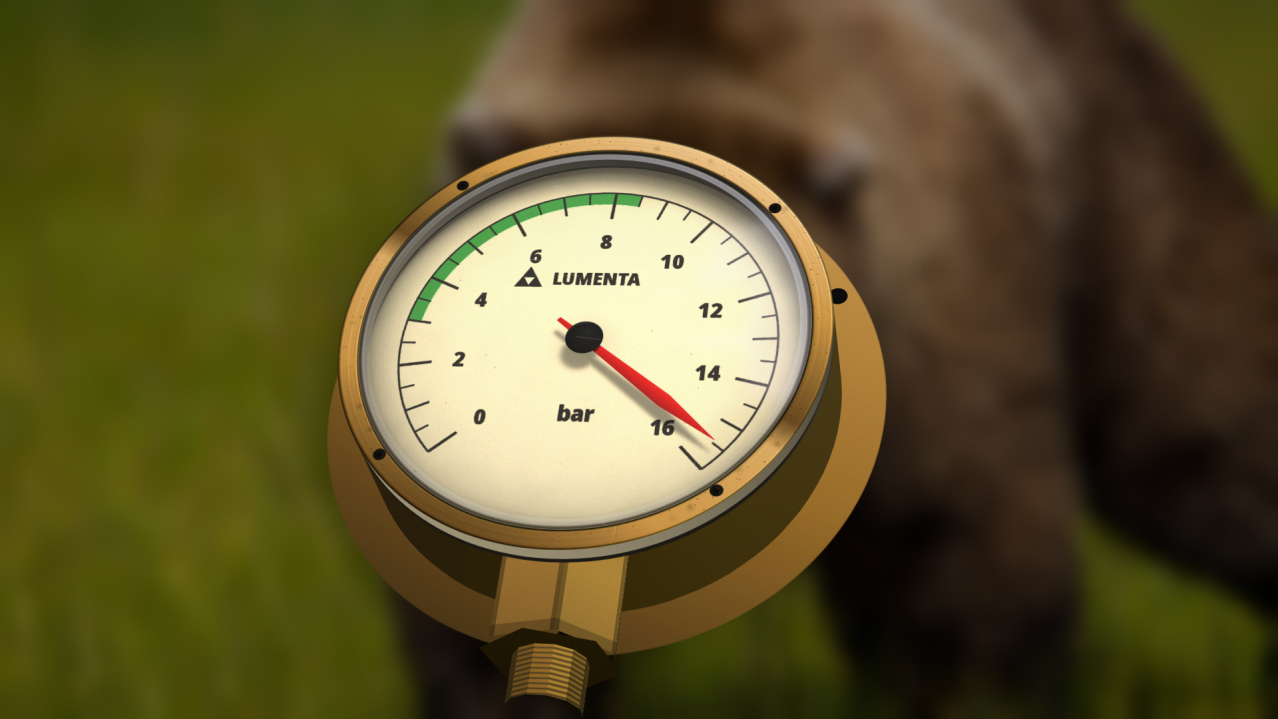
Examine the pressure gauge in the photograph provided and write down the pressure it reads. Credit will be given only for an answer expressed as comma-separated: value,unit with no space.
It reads 15.5,bar
